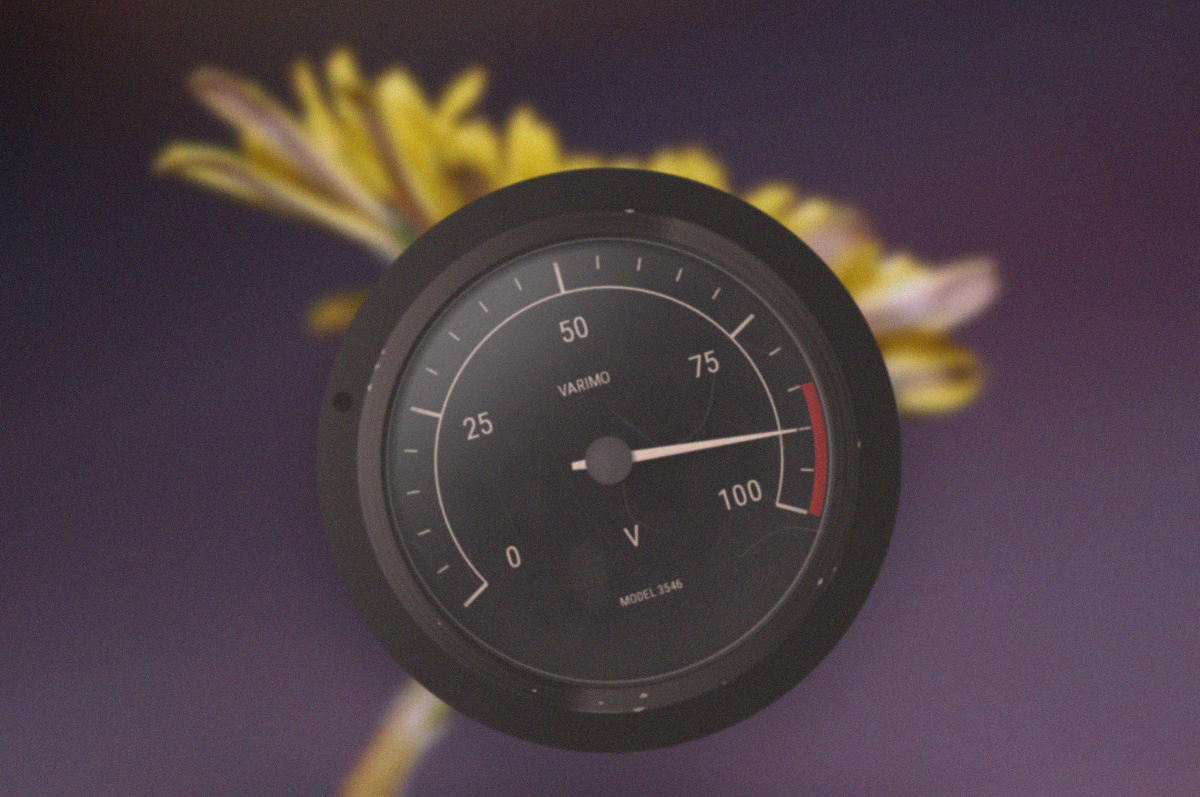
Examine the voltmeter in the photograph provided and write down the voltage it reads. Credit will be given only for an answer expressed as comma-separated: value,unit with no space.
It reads 90,V
